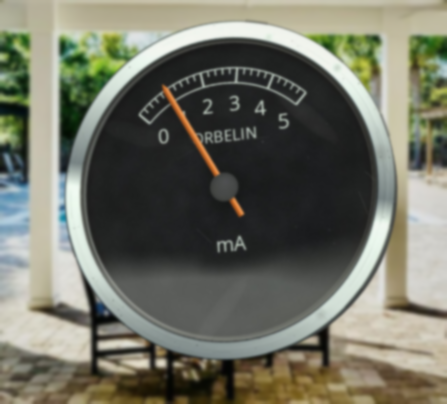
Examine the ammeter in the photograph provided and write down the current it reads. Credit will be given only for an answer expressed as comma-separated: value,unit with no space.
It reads 1,mA
